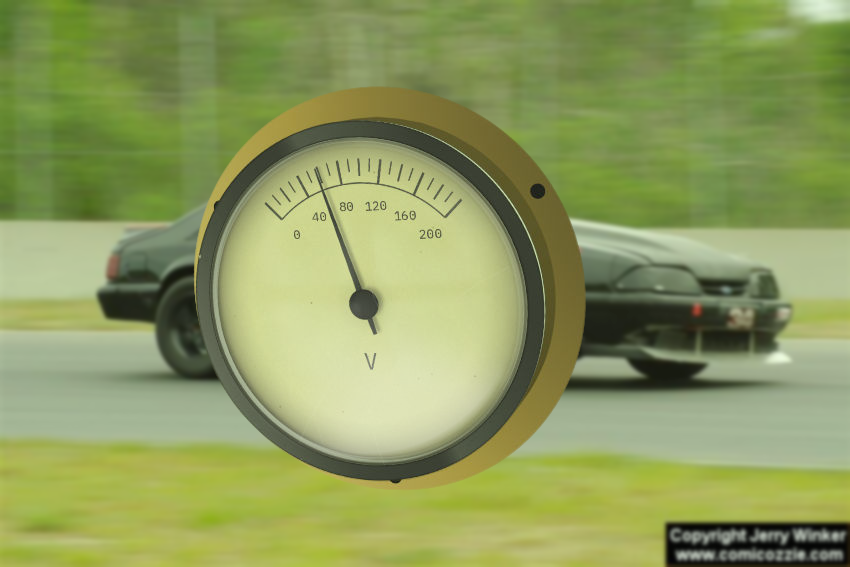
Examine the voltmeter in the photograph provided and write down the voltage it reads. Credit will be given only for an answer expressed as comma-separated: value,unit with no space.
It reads 60,V
